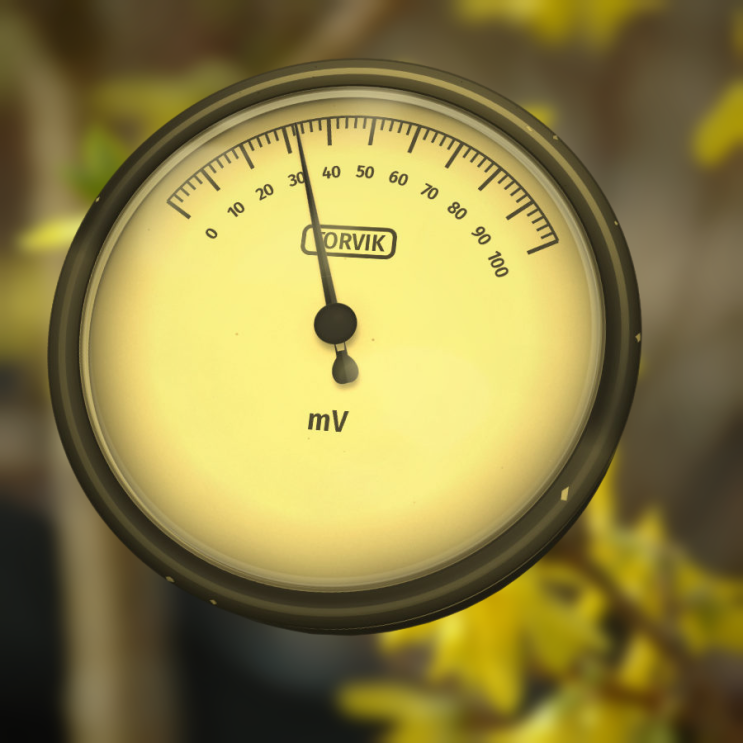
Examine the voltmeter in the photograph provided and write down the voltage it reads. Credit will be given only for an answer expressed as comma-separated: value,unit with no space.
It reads 33,mV
